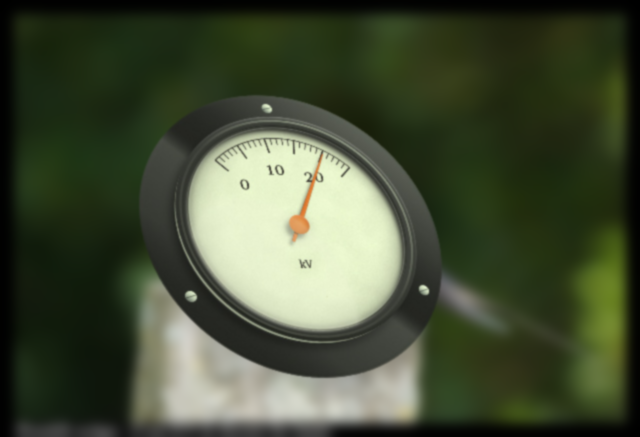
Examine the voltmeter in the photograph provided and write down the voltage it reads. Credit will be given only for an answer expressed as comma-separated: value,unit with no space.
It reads 20,kV
